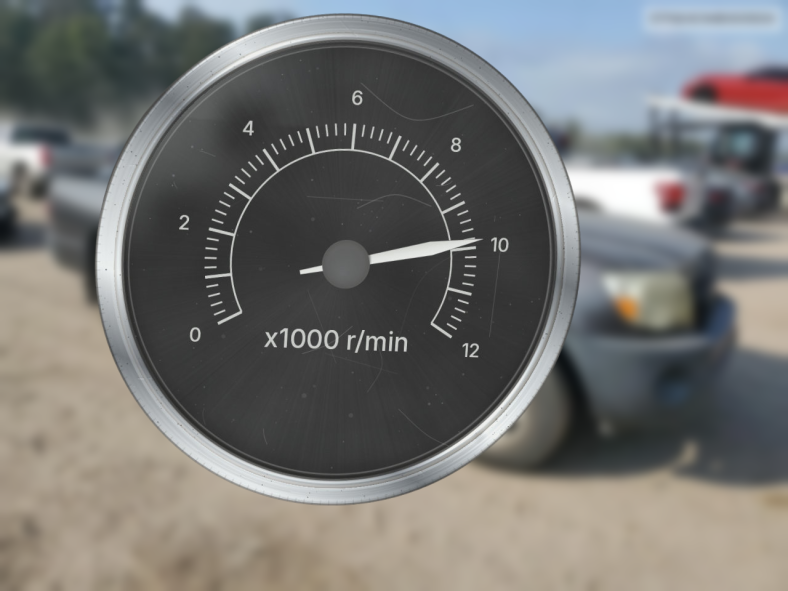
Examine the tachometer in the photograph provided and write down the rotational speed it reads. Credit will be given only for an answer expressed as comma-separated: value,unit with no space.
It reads 9800,rpm
